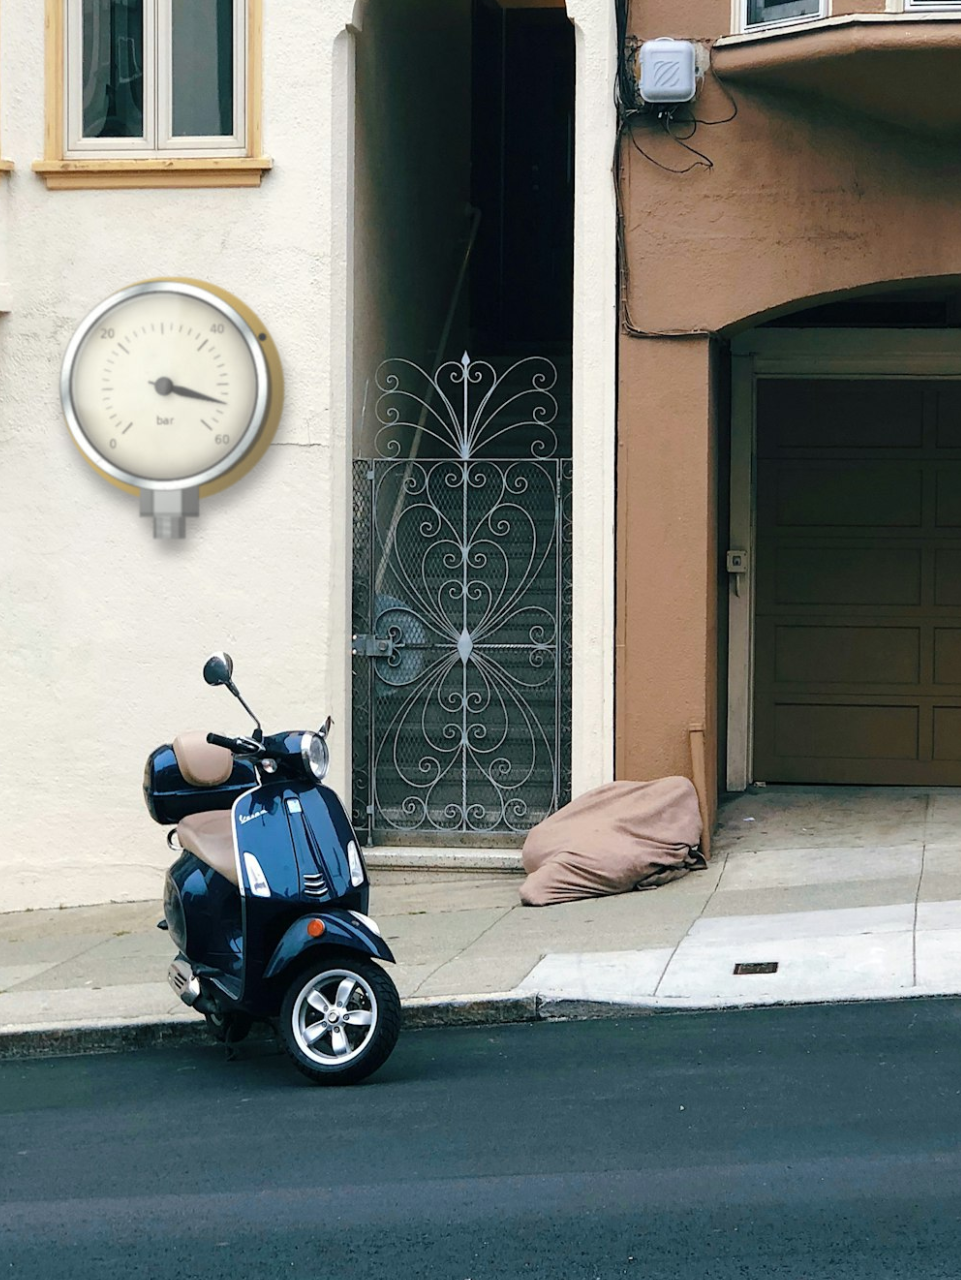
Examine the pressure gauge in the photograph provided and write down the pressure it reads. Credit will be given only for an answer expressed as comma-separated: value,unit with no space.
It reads 54,bar
